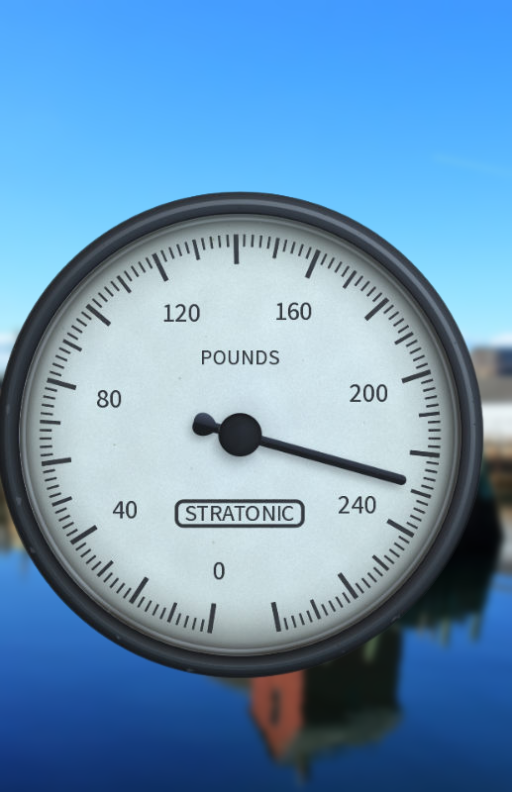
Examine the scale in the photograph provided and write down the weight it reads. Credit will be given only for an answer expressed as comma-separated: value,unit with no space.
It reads 228,lb
